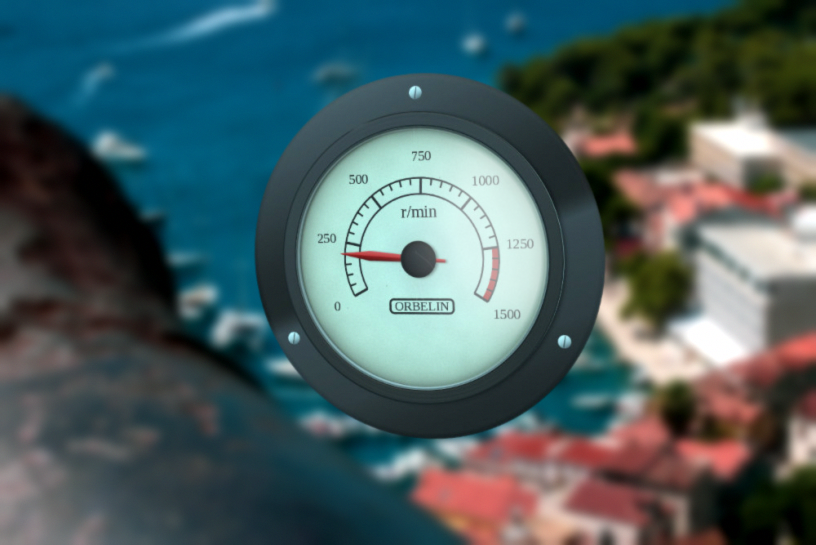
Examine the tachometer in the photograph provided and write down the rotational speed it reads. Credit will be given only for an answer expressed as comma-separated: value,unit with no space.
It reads 200,rpm
